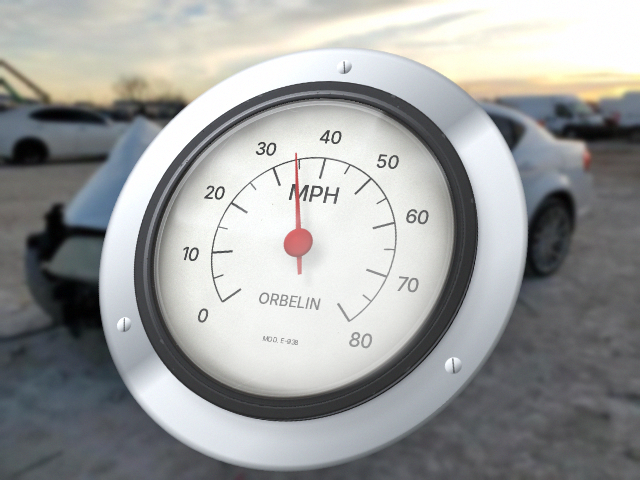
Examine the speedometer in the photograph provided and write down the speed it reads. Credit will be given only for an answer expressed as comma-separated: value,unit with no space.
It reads 35,mph
